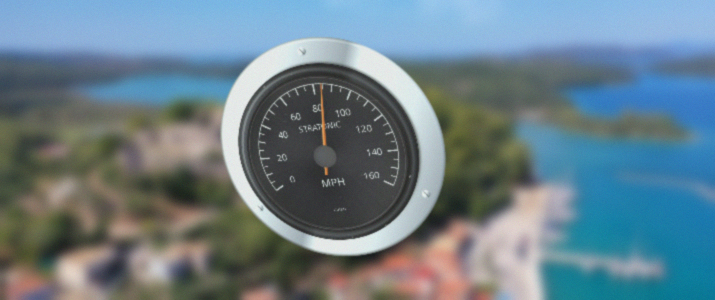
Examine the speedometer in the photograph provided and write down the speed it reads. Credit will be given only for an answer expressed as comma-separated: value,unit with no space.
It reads 85,mph
